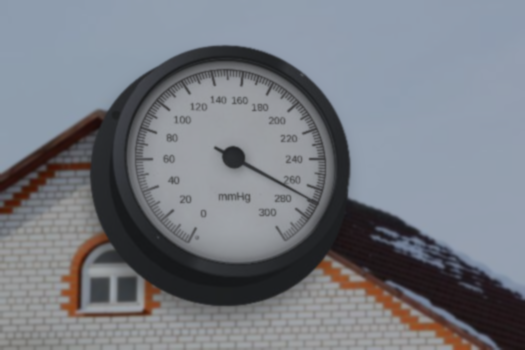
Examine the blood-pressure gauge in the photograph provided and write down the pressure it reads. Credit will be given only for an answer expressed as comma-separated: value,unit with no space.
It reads 270,mmHg
